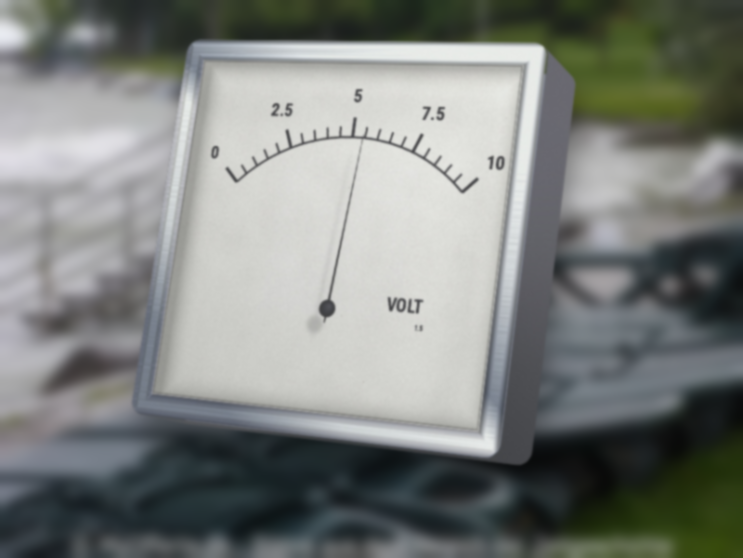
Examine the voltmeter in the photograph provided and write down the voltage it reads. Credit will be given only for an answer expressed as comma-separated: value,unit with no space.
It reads 5.5,V
